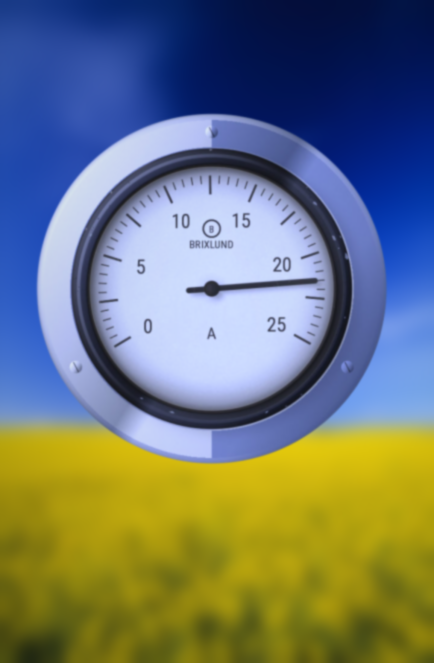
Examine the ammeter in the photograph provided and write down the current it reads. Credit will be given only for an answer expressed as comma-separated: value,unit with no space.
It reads 21.5,A
